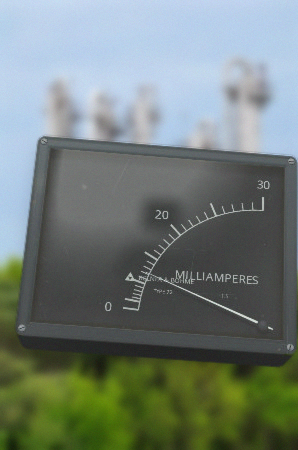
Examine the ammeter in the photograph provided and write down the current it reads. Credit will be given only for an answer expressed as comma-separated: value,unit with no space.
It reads 12,mA
